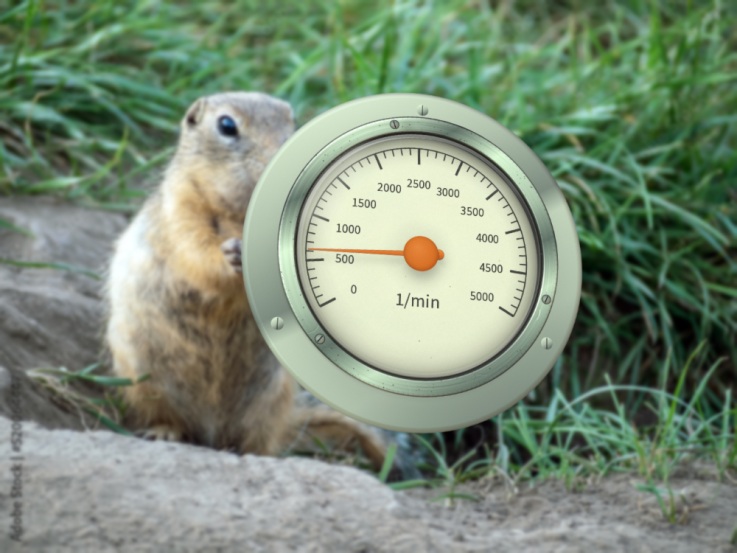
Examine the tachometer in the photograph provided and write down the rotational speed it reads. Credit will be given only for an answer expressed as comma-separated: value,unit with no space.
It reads 600,rpm
